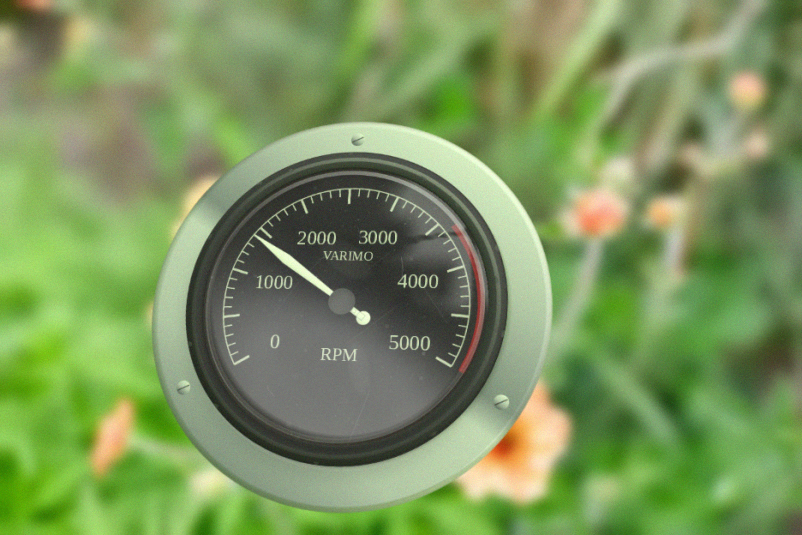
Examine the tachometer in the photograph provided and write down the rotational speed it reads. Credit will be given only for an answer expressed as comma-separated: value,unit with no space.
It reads 1400,rpm
